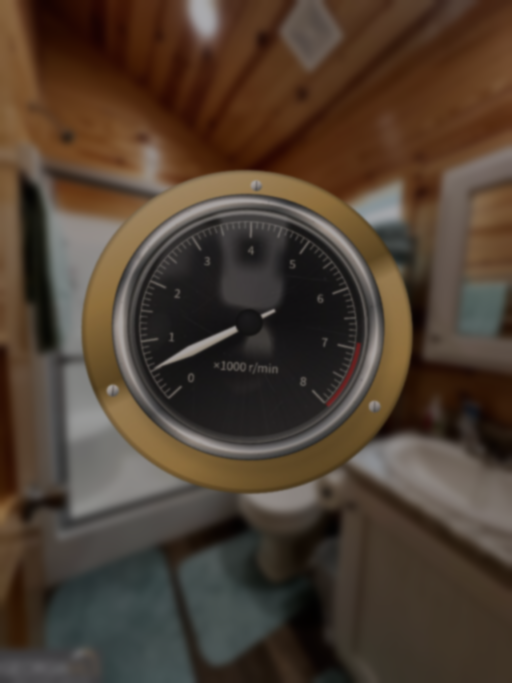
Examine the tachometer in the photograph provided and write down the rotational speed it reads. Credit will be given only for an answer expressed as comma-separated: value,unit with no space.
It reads 500,rpm
